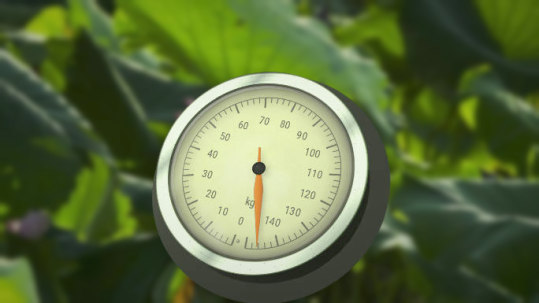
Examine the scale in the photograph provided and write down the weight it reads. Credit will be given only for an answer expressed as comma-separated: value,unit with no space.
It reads 146,kg
